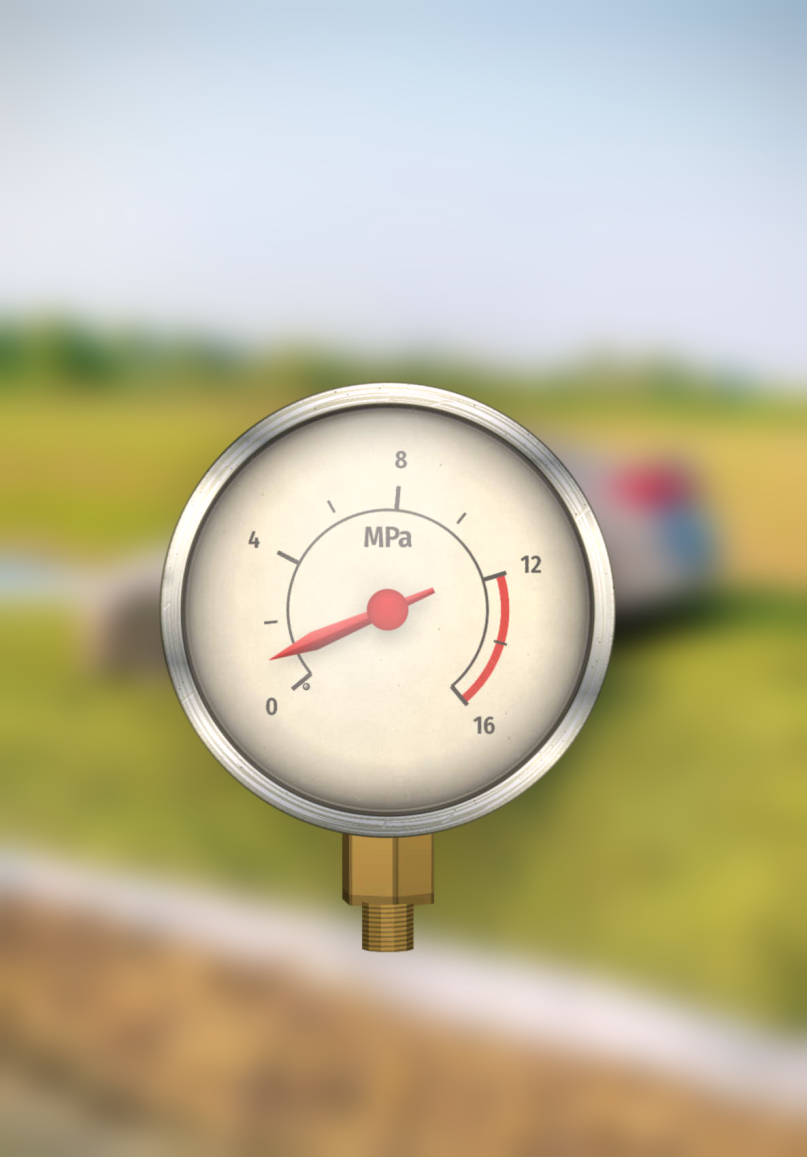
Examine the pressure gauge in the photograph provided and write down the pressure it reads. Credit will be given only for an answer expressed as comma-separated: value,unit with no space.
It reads 1,MPa
